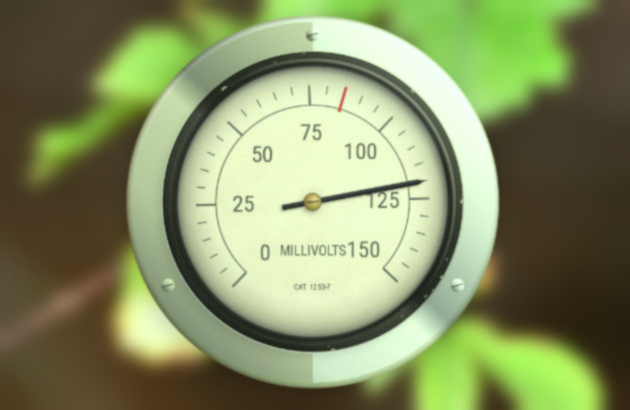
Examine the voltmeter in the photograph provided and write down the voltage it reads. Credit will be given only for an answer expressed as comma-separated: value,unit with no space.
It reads 120,mV
